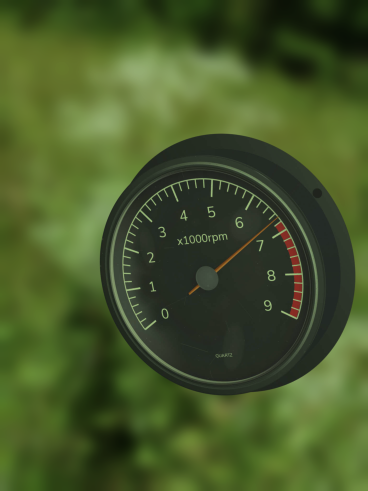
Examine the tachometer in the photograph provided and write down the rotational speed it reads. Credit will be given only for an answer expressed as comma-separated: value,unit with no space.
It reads 6700,rpm
